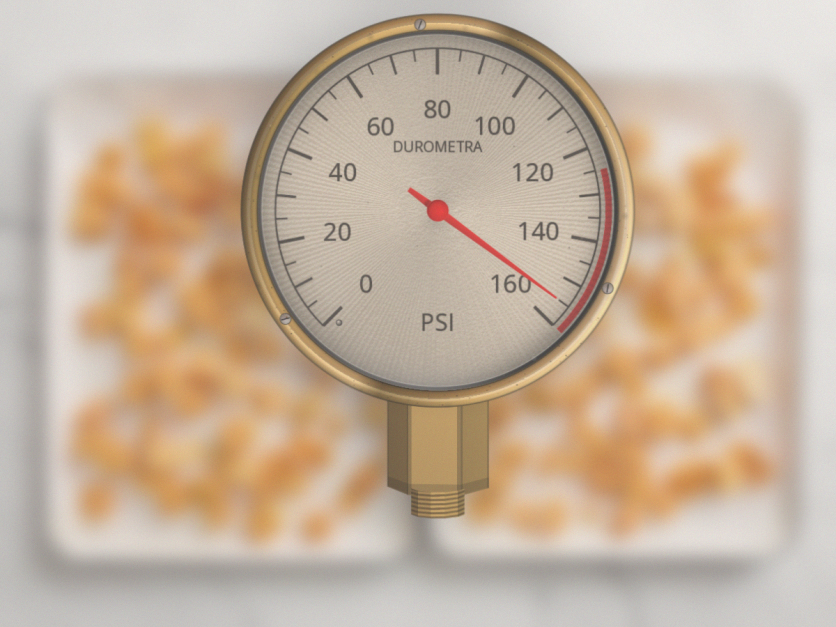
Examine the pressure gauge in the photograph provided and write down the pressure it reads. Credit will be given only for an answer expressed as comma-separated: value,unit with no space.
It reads 155,psi
